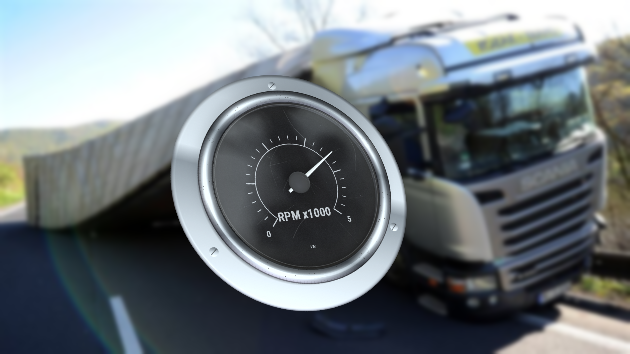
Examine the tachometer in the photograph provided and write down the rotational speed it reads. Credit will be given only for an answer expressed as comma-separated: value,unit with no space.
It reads 3600,rpm
